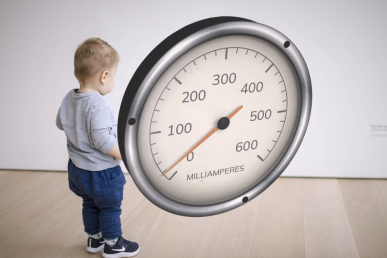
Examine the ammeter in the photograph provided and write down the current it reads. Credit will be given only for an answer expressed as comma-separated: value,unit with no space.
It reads 20,mA
